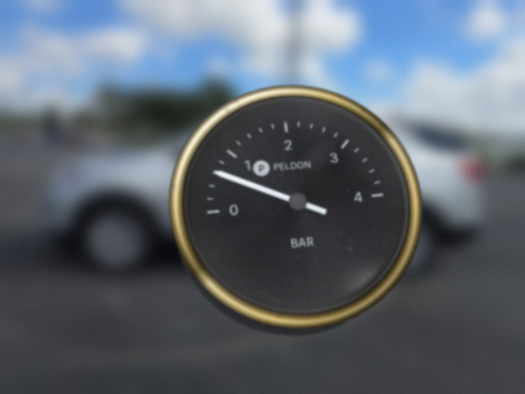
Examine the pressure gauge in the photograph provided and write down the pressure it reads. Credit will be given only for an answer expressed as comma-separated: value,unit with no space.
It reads 0.6,bar
